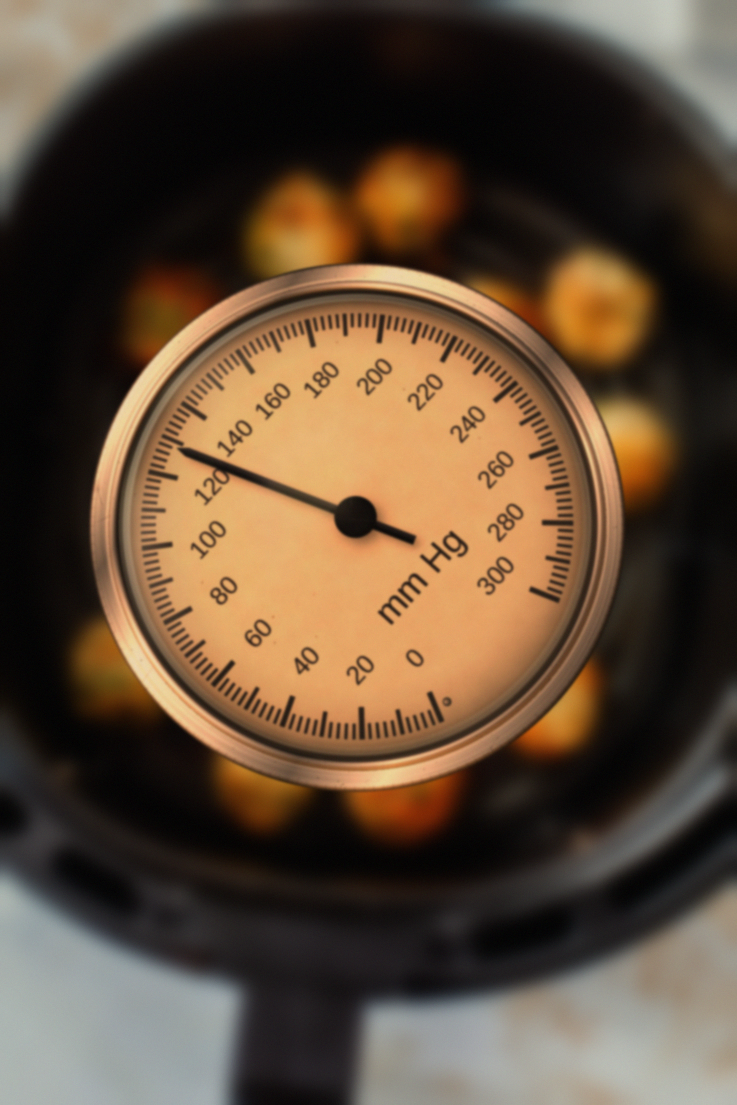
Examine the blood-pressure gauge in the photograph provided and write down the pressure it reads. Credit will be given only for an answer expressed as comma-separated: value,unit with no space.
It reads 128,mmHg
